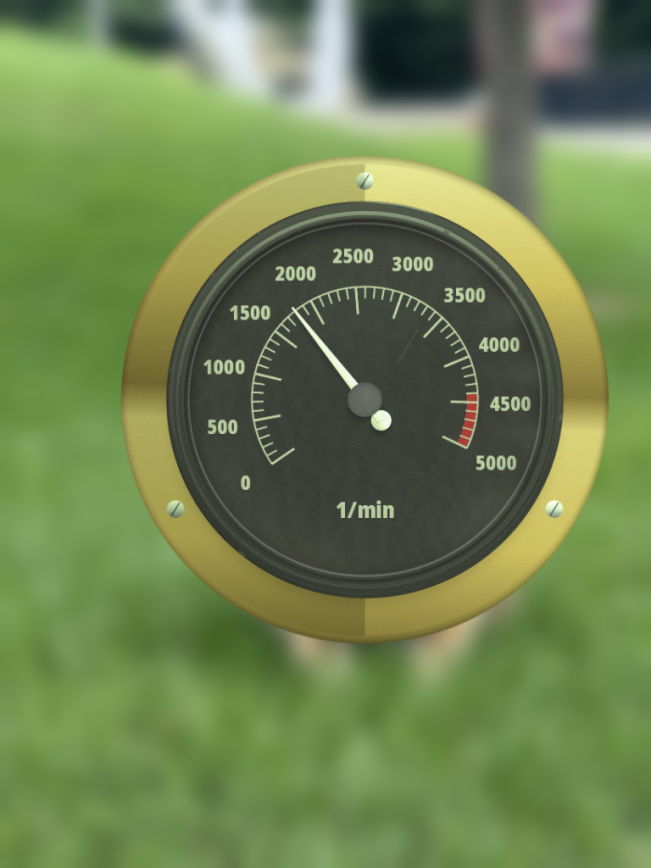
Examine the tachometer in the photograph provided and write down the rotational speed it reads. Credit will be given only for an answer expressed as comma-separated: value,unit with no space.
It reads 1800,rpm
